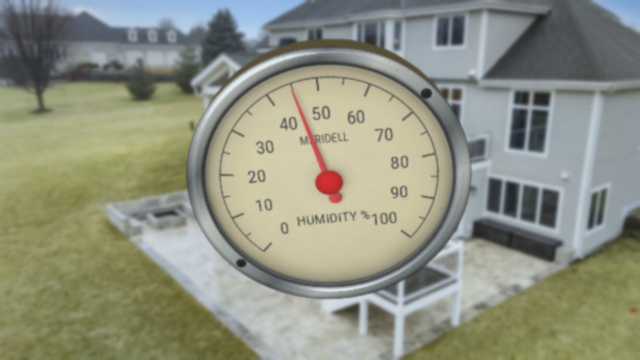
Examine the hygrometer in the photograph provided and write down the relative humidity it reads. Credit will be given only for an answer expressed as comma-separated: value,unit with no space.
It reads 45,%
